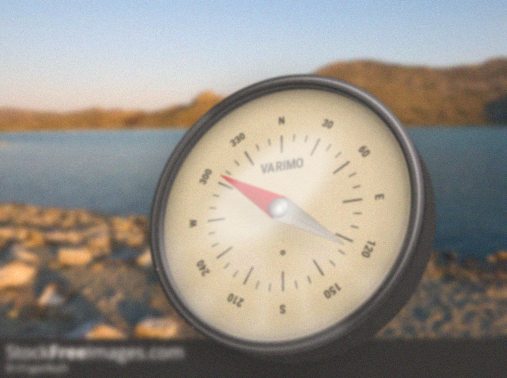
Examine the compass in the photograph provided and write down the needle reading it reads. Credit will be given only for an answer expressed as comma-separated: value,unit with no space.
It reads 305,°
